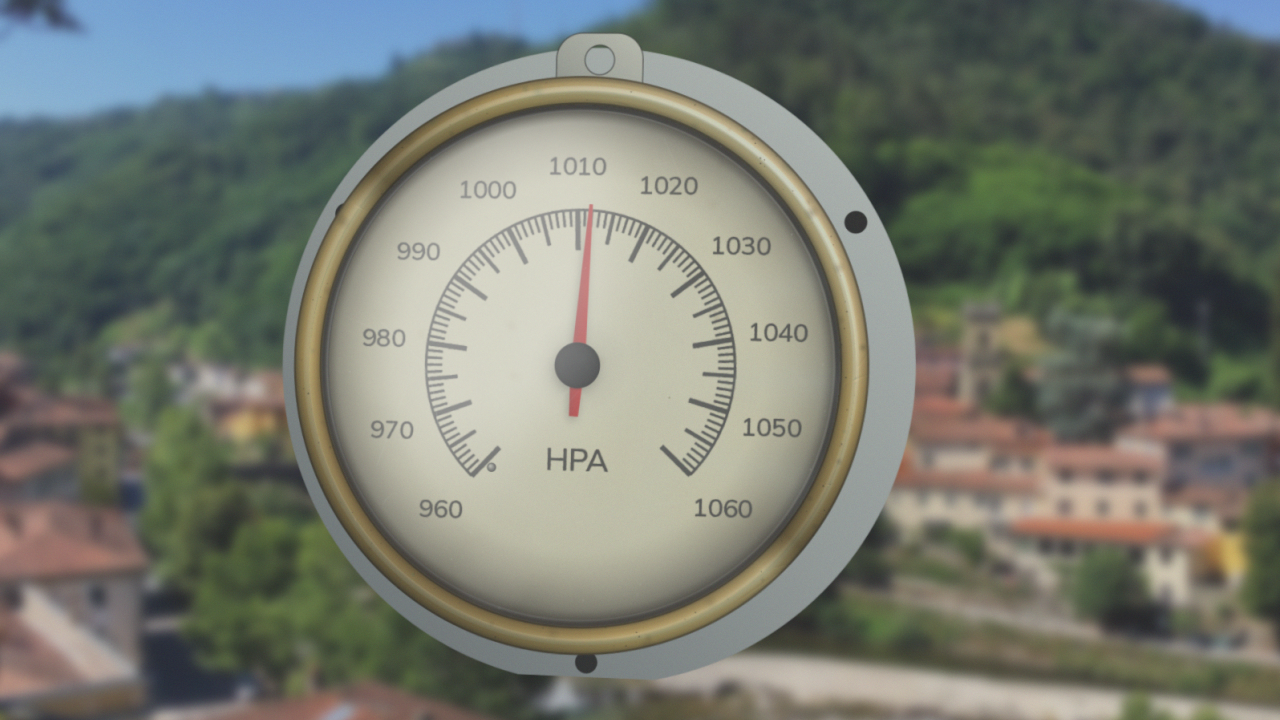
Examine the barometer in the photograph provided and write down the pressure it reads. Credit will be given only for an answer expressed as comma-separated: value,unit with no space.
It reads 1012,hPa
